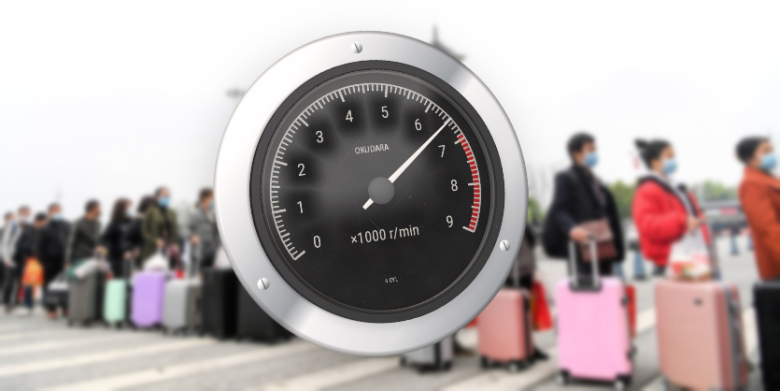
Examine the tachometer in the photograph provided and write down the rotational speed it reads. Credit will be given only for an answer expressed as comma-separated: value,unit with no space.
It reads 6500,rpm
